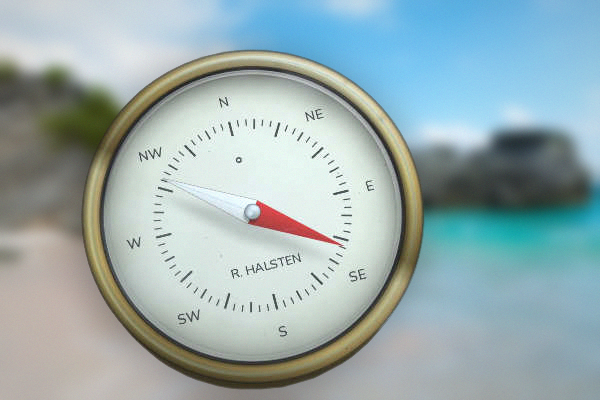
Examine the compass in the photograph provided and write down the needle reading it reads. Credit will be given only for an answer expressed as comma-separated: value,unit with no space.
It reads 125,°
